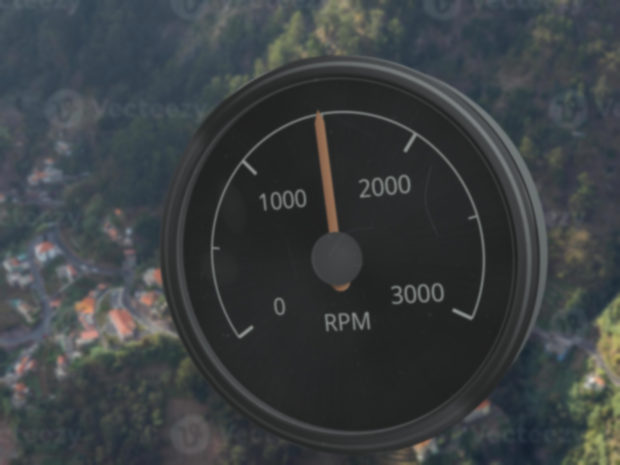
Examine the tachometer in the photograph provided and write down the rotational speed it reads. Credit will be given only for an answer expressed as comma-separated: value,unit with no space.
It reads 1500,rpm
